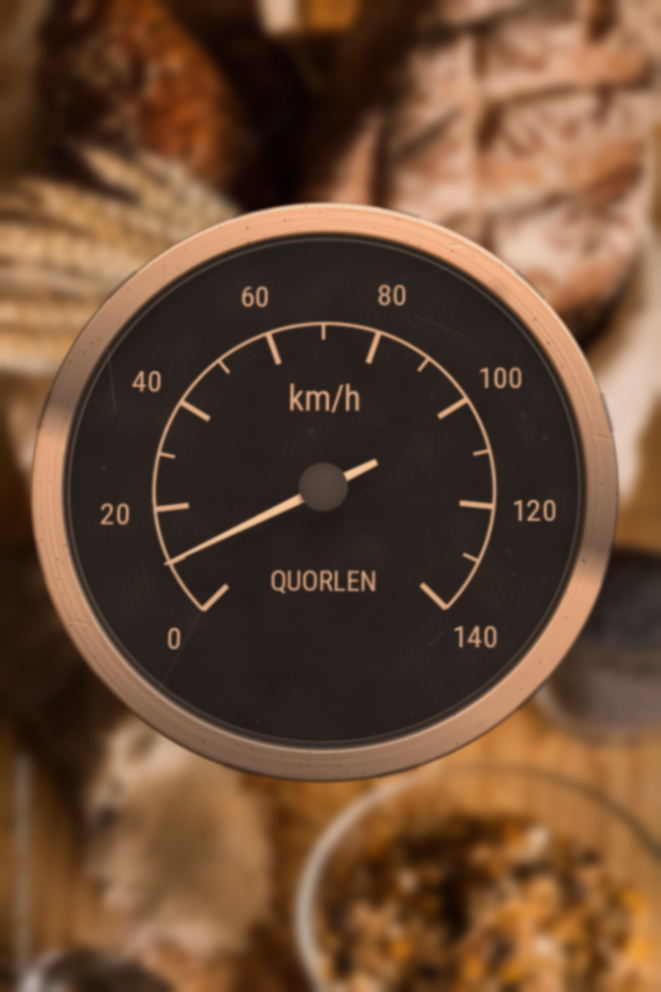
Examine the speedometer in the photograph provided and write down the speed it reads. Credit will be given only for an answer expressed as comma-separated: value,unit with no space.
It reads 10,km/h
